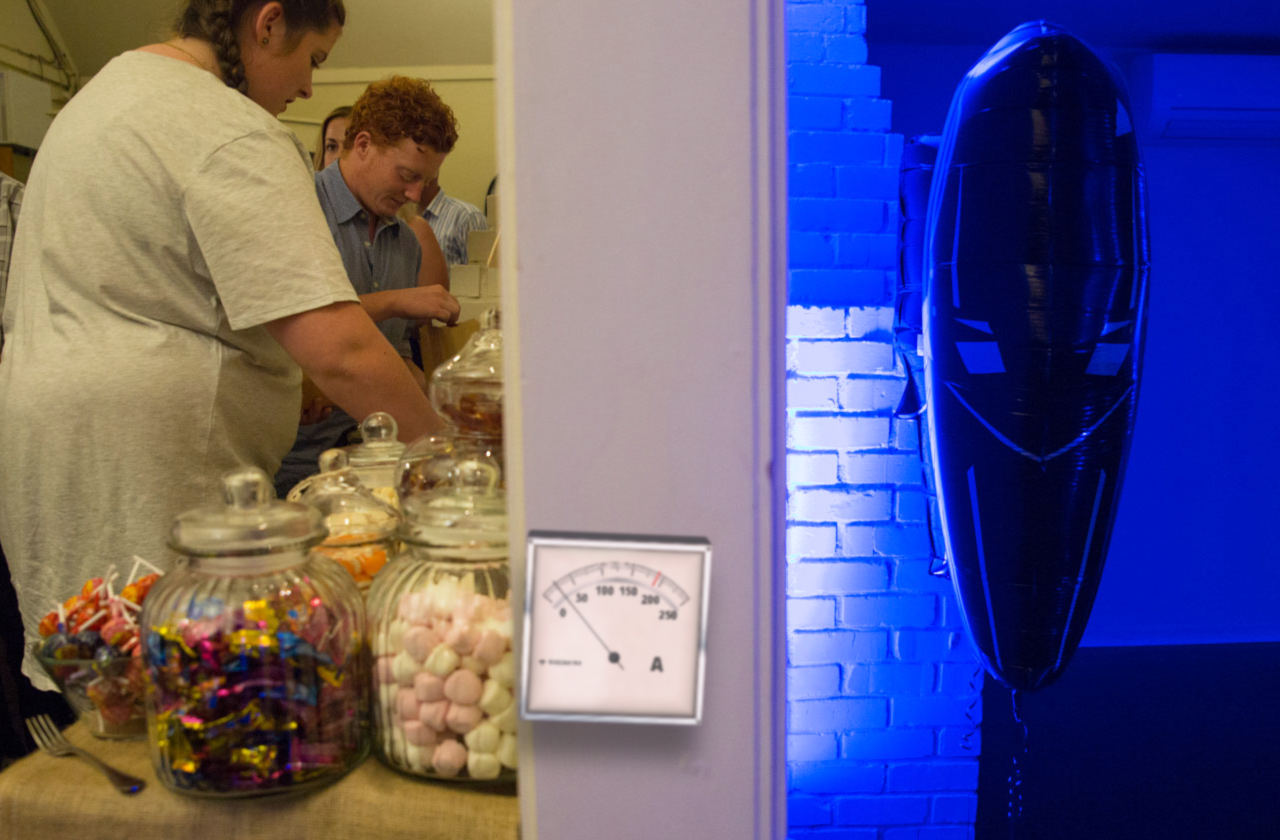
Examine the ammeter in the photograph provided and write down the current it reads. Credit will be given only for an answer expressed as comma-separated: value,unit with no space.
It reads 25,A
